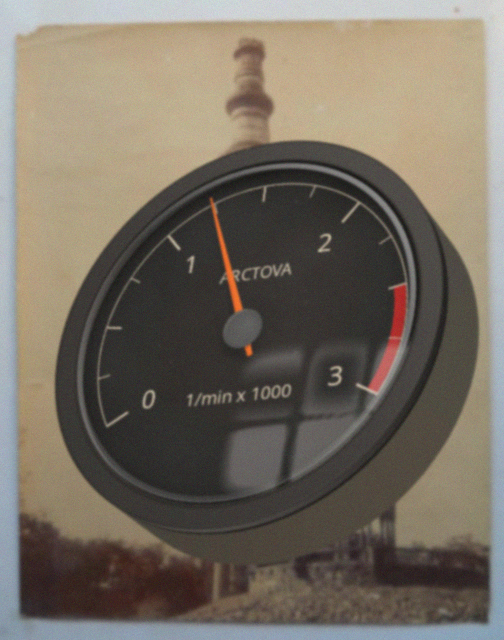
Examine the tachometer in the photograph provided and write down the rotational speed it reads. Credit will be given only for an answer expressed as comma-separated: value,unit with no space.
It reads 1250,rpm
